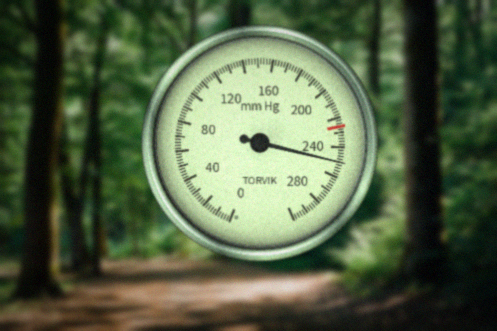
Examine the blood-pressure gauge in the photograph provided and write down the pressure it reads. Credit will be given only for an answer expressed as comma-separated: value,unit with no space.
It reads 250,mmHg
